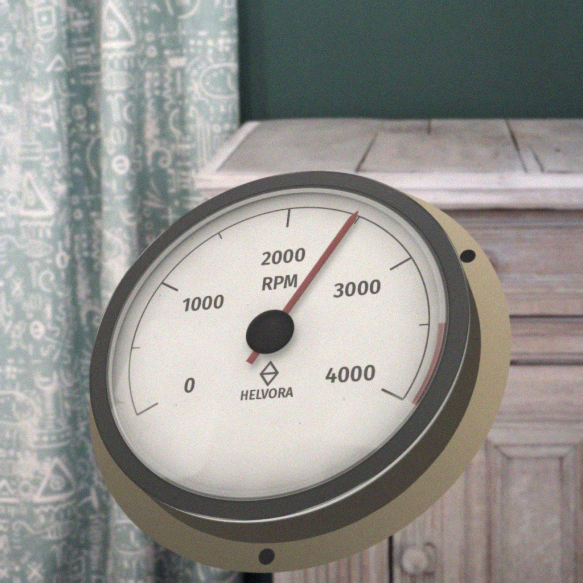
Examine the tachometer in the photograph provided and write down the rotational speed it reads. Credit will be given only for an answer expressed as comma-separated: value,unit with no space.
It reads 2500,rpm
